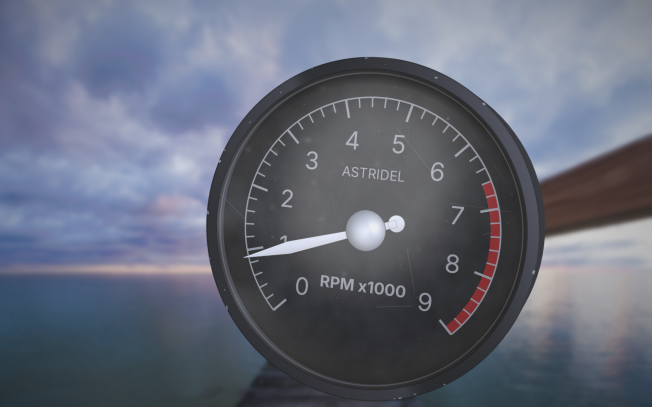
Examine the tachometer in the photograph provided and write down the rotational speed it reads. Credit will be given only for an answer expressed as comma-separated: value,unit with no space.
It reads 900,rpm
